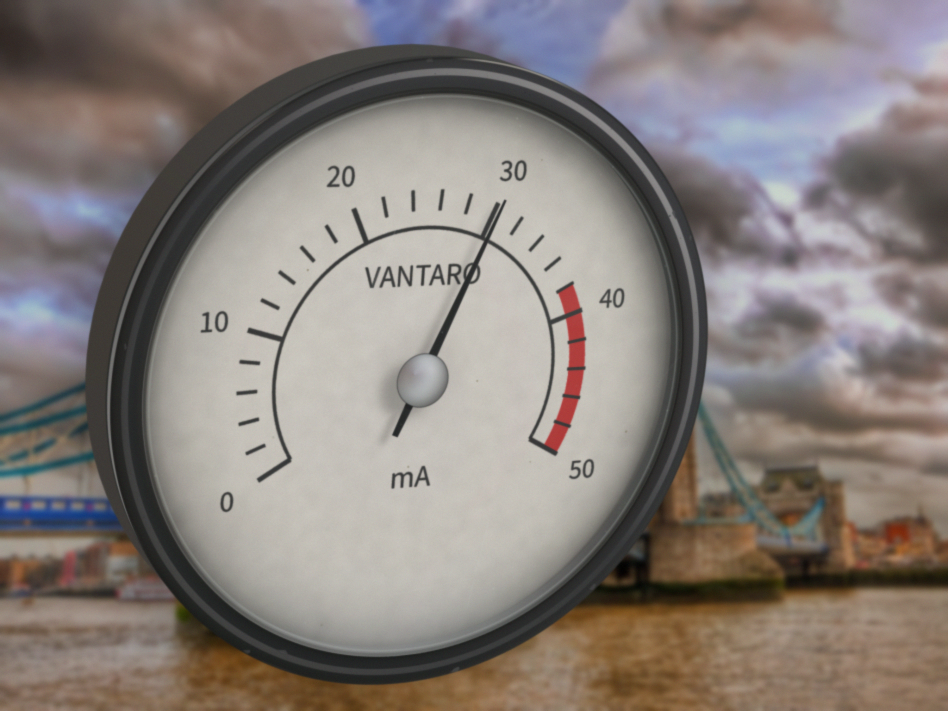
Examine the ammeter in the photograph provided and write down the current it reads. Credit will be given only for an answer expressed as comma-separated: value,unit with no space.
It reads 30,mA
